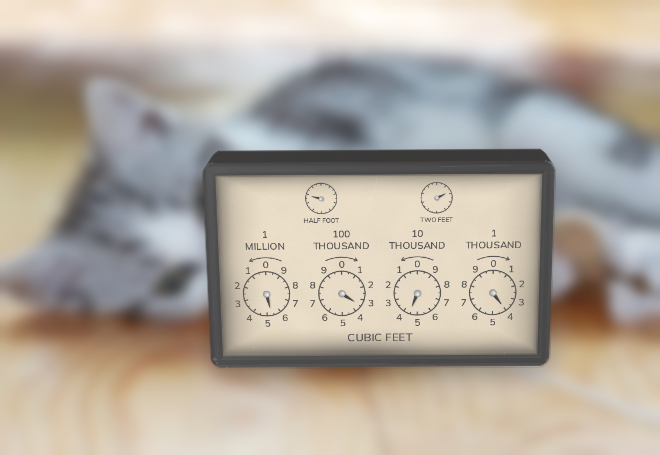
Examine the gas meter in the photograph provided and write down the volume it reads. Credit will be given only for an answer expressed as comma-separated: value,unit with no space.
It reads 534400,ft³
